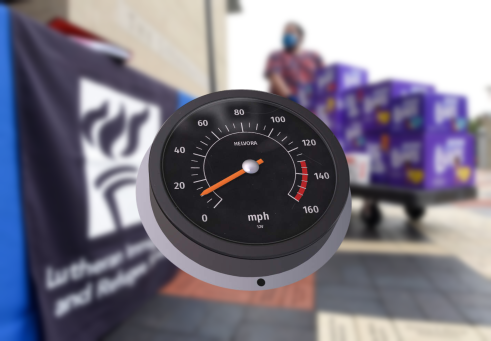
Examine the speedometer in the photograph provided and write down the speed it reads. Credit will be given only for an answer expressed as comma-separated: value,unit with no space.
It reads 10,mph
